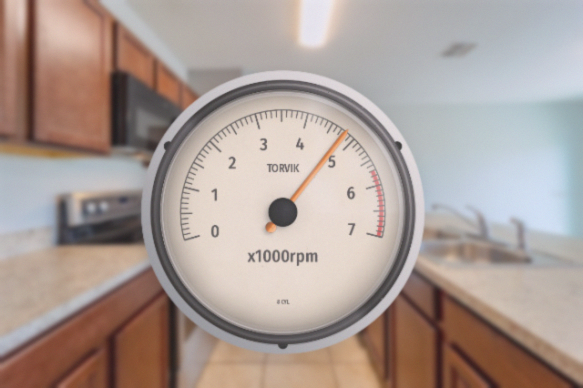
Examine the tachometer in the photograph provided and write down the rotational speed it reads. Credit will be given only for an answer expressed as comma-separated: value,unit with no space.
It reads 4800,rpm
